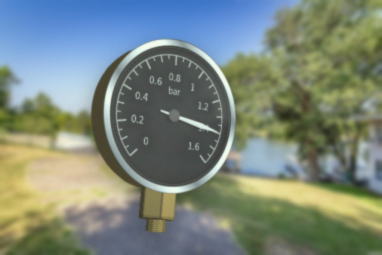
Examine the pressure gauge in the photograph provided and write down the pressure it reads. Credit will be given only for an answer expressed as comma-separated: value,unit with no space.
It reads 1.4,bar
